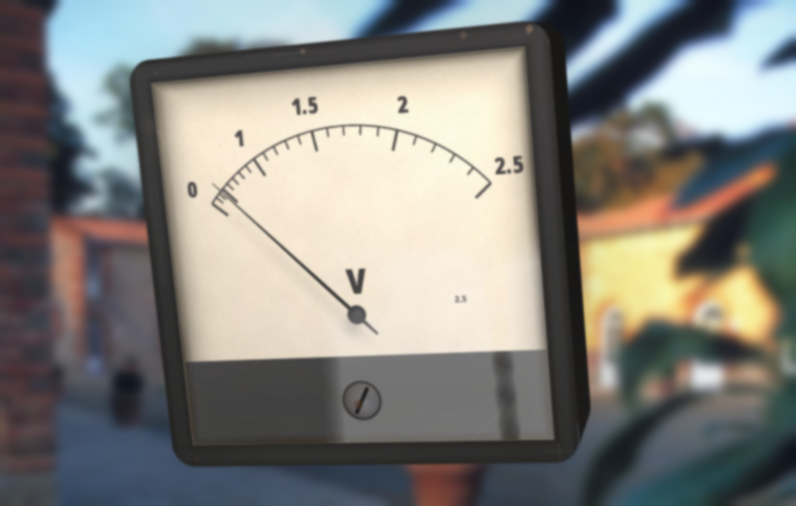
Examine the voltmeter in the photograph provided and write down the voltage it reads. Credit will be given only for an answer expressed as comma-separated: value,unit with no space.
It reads 0.5,V
